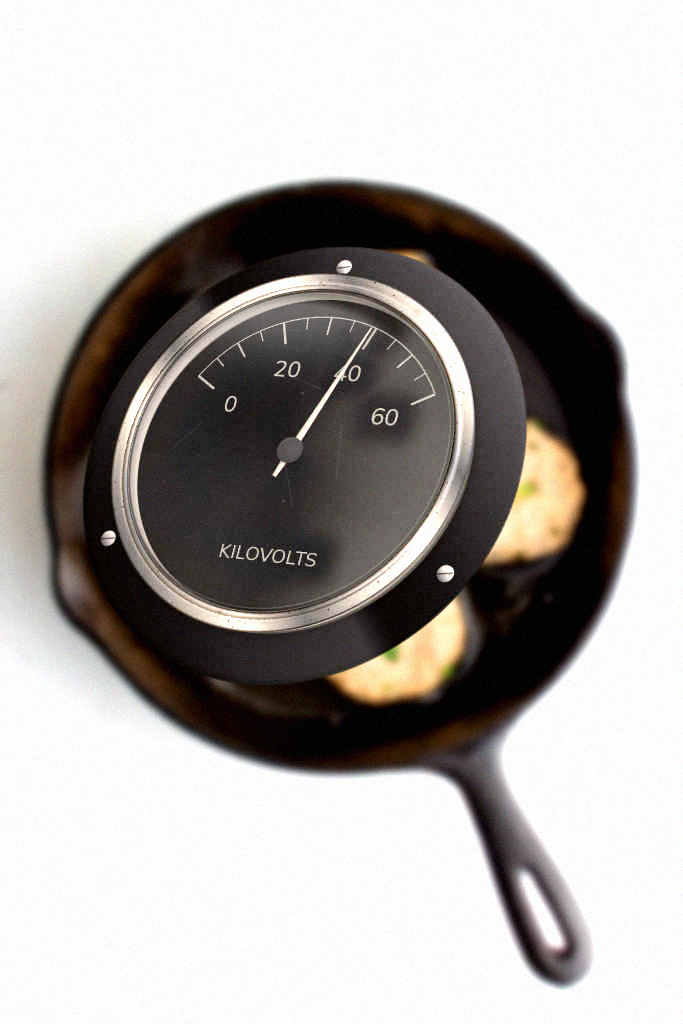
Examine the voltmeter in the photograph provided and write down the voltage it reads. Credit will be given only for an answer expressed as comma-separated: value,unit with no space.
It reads 40,kV
